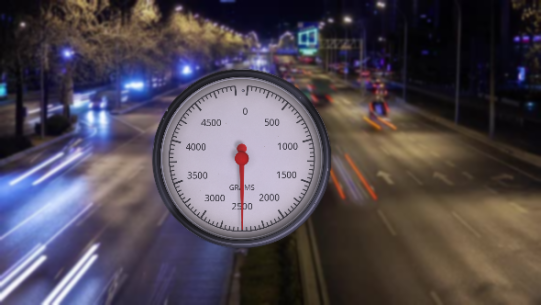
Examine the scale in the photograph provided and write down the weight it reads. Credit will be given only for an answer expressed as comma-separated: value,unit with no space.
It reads 2500,g
